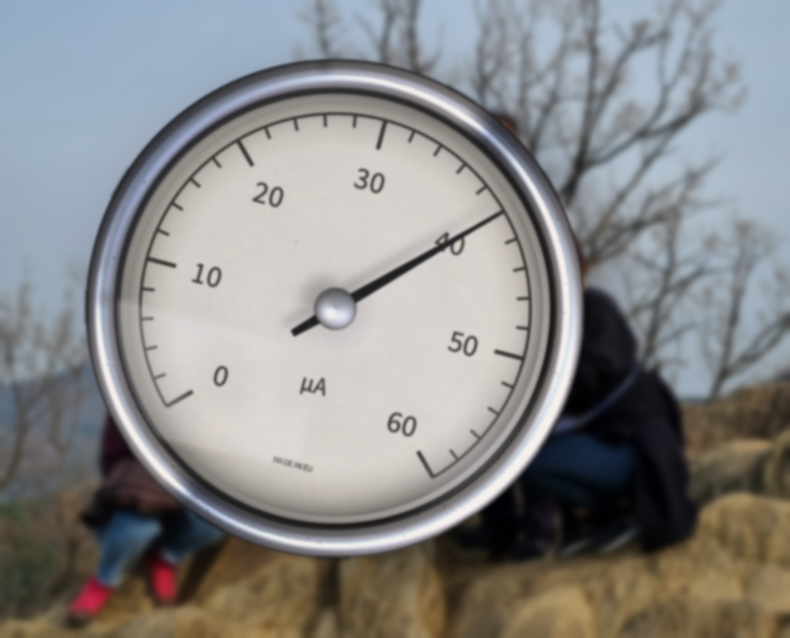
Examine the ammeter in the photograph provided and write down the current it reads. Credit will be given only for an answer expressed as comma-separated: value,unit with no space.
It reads 40,µA
